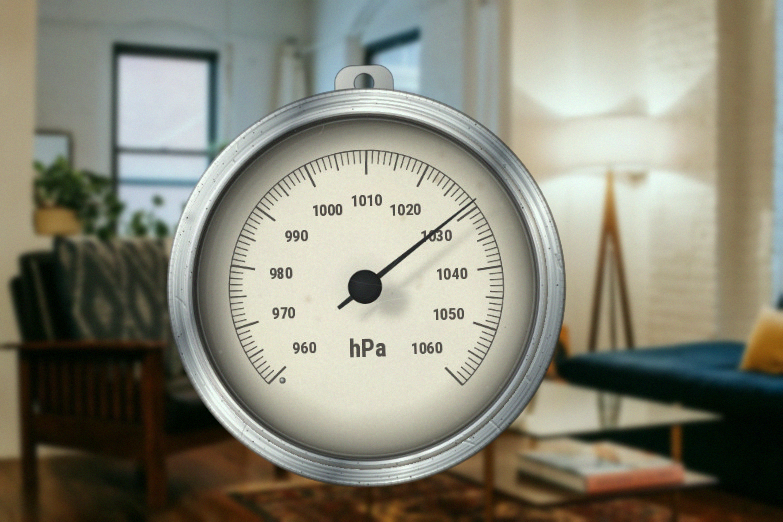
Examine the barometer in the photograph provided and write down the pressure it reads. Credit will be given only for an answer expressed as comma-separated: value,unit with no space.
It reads 1029,hPa
